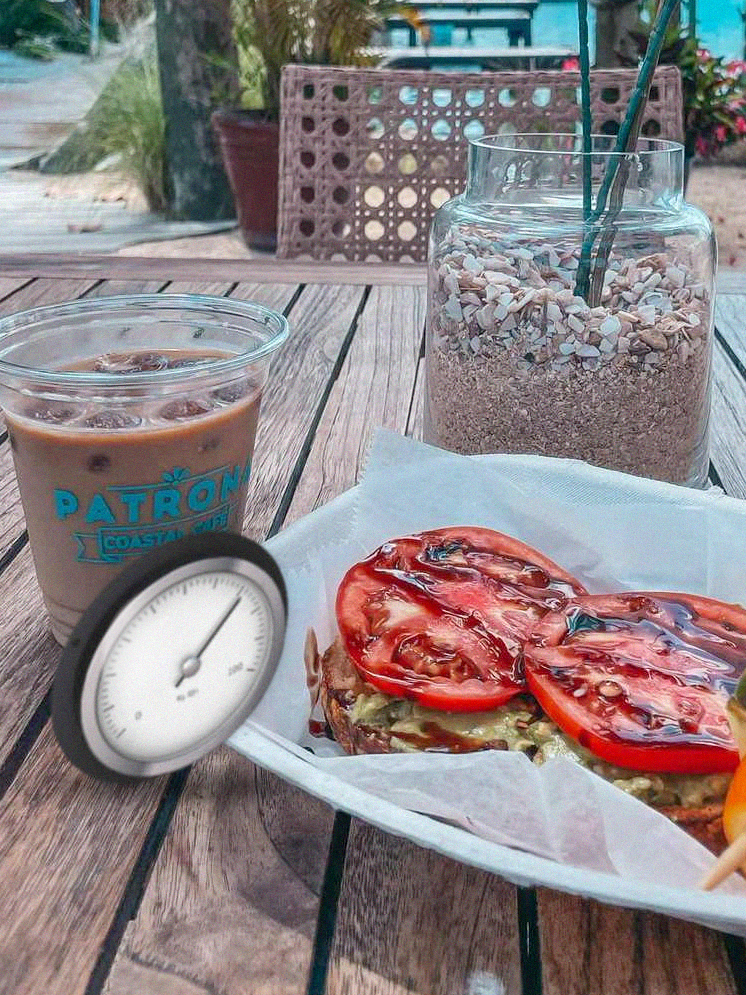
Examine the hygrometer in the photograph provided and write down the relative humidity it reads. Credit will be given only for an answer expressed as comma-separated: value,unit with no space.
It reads 70,%
